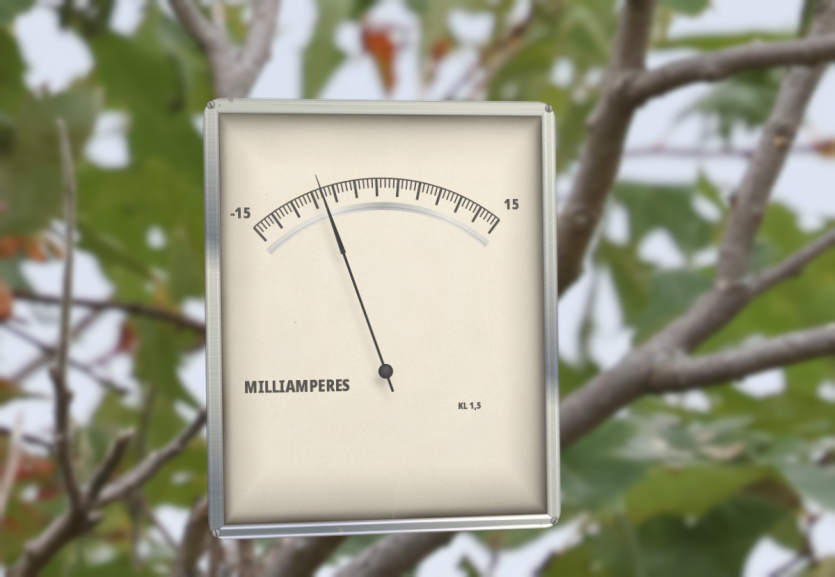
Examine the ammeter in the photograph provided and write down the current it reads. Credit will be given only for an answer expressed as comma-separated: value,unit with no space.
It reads -6.5,mA
